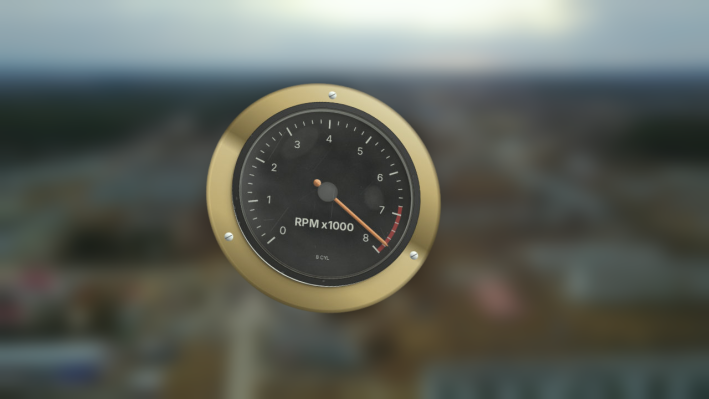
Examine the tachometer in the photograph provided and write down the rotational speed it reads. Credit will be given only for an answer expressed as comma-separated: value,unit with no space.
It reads 7800,rpm
